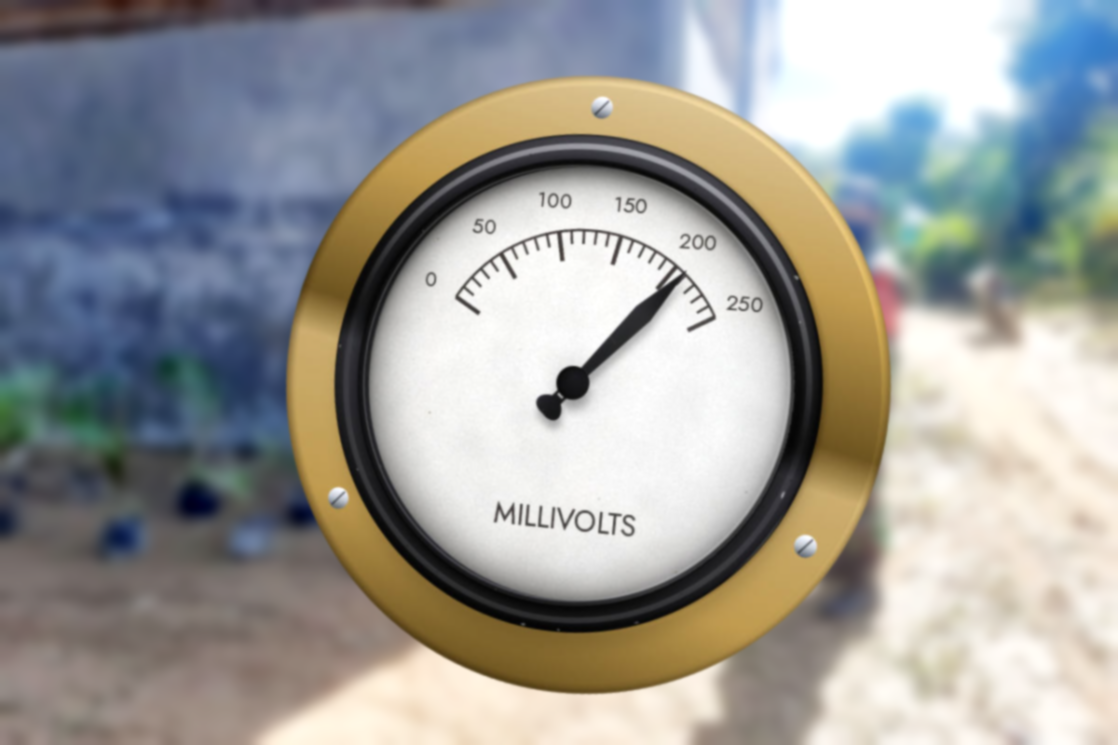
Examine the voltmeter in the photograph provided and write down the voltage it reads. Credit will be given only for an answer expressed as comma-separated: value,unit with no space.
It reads 210,mV
